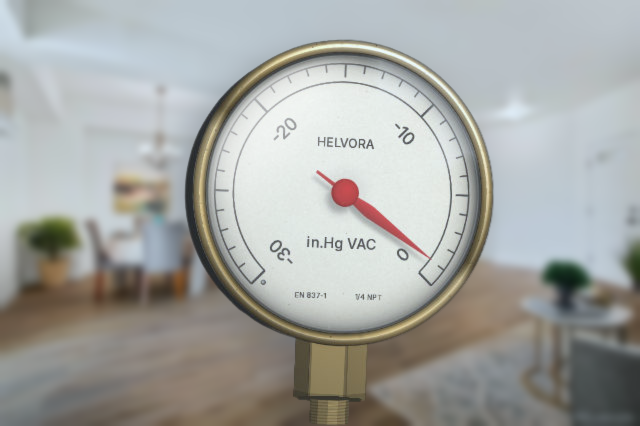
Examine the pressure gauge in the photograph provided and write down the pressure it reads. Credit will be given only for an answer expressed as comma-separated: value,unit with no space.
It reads -1,inHg
